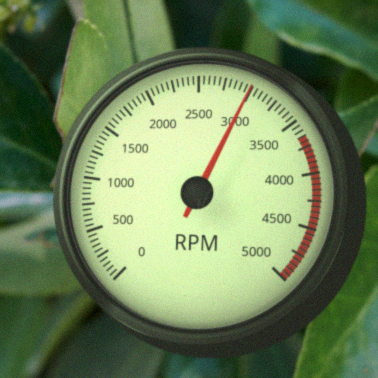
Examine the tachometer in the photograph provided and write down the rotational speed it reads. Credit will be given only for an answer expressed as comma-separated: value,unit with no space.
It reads 3000,rpm
